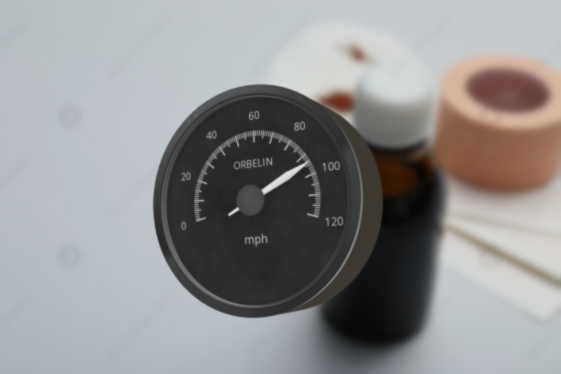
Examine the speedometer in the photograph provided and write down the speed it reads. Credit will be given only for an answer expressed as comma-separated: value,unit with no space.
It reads 95,mph
